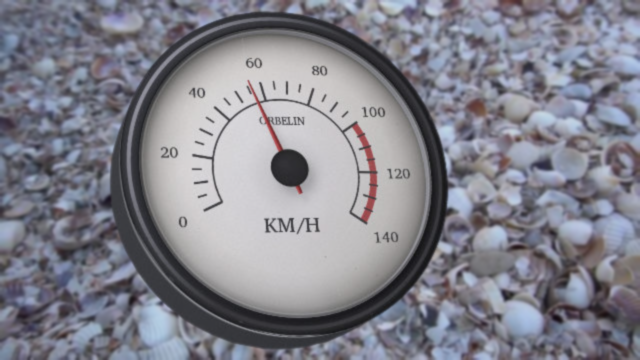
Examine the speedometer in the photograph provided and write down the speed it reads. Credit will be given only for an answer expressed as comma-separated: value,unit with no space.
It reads 55,km/h
